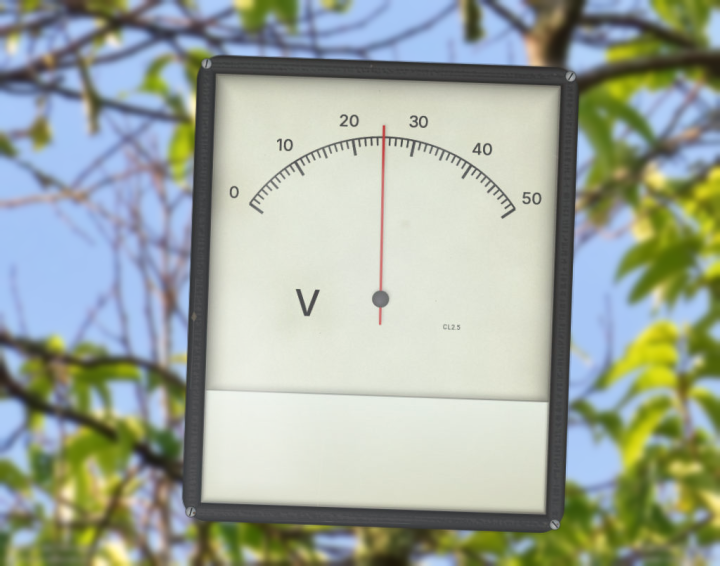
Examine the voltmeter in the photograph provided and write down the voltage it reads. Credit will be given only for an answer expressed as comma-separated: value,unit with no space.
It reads 25,V
